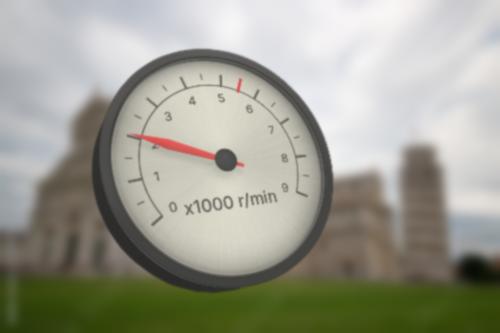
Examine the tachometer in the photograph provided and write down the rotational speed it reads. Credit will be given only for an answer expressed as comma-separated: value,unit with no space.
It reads 2000,rpm
